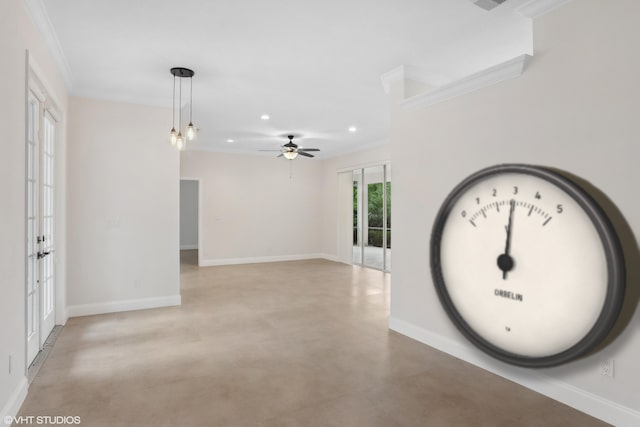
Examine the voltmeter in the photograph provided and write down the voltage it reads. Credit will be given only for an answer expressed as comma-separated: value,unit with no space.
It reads 3,V
